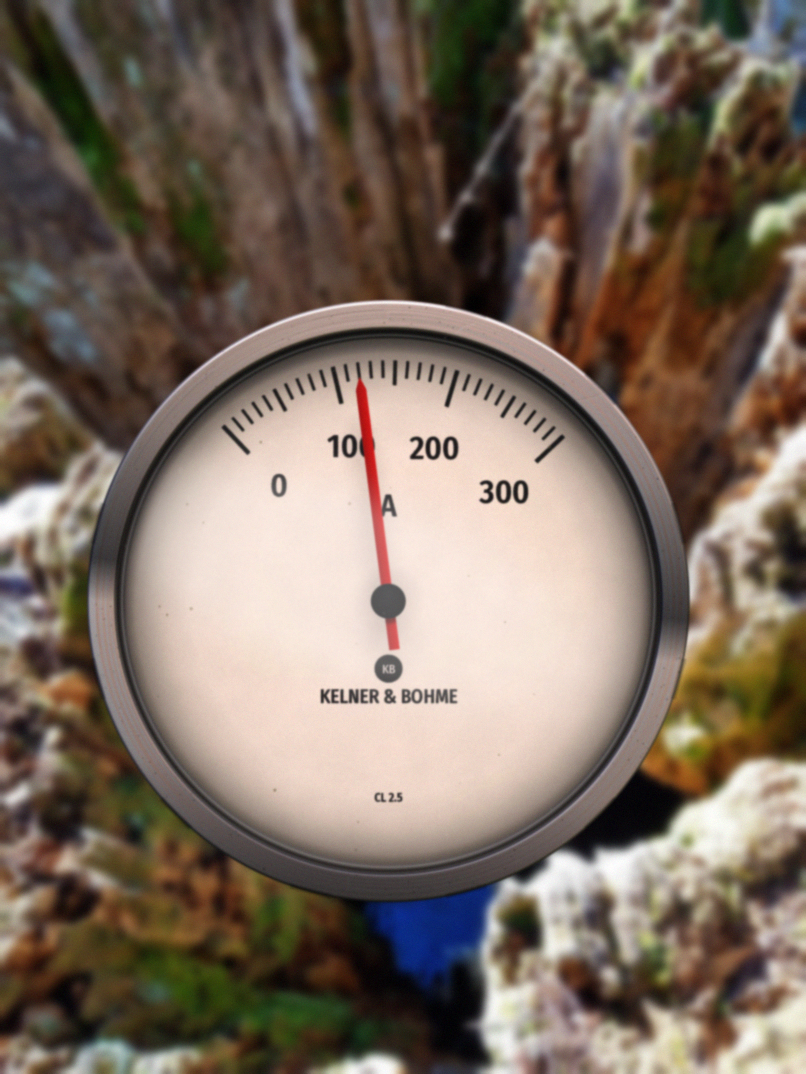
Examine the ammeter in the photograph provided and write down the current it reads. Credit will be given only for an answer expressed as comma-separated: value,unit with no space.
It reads 120,A
